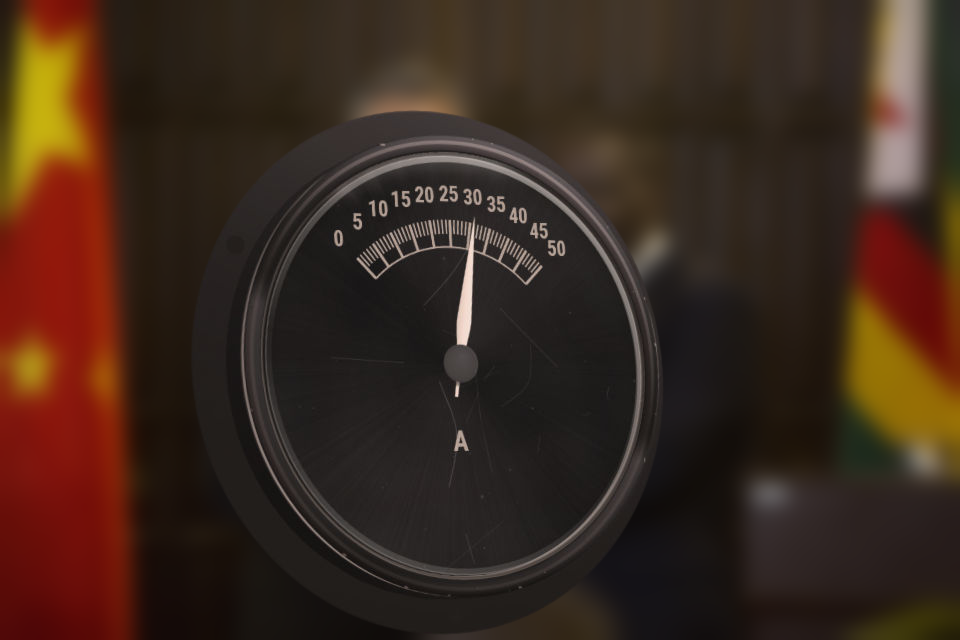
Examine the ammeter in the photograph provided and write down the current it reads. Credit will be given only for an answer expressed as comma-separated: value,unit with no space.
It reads 30,A
